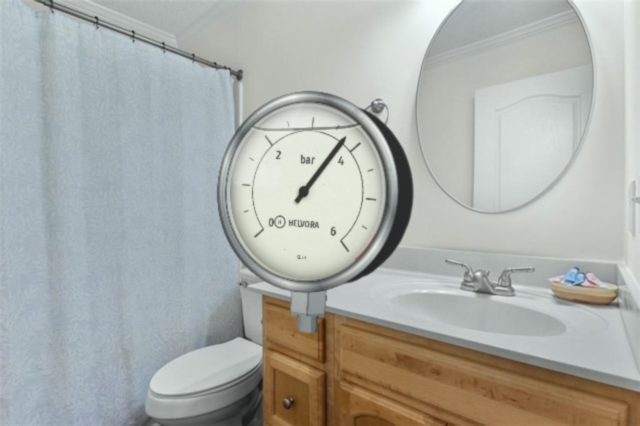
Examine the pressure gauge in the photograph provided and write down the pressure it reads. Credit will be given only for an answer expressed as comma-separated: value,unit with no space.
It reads 3.75,bar
